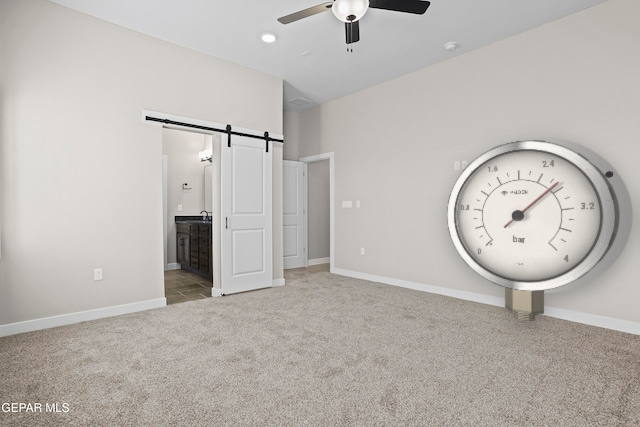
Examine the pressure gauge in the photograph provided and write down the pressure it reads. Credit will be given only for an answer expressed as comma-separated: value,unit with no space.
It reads 2.7,bar
